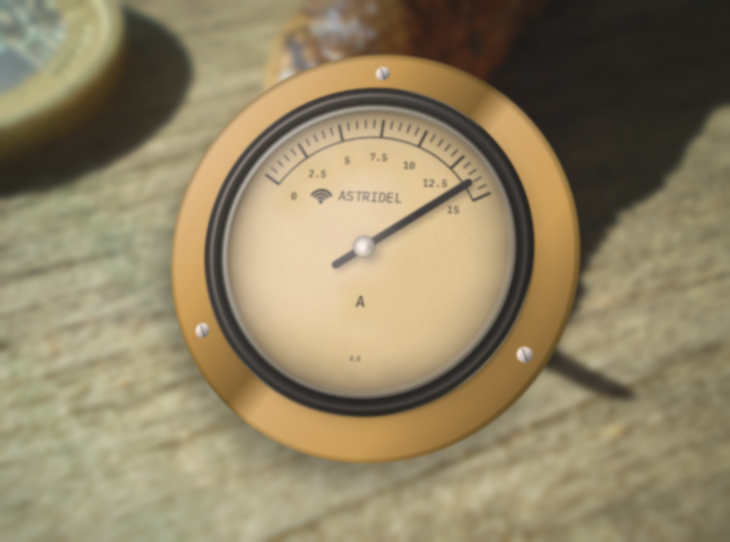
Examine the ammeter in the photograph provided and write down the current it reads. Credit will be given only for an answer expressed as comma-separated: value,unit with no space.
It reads 14,A
